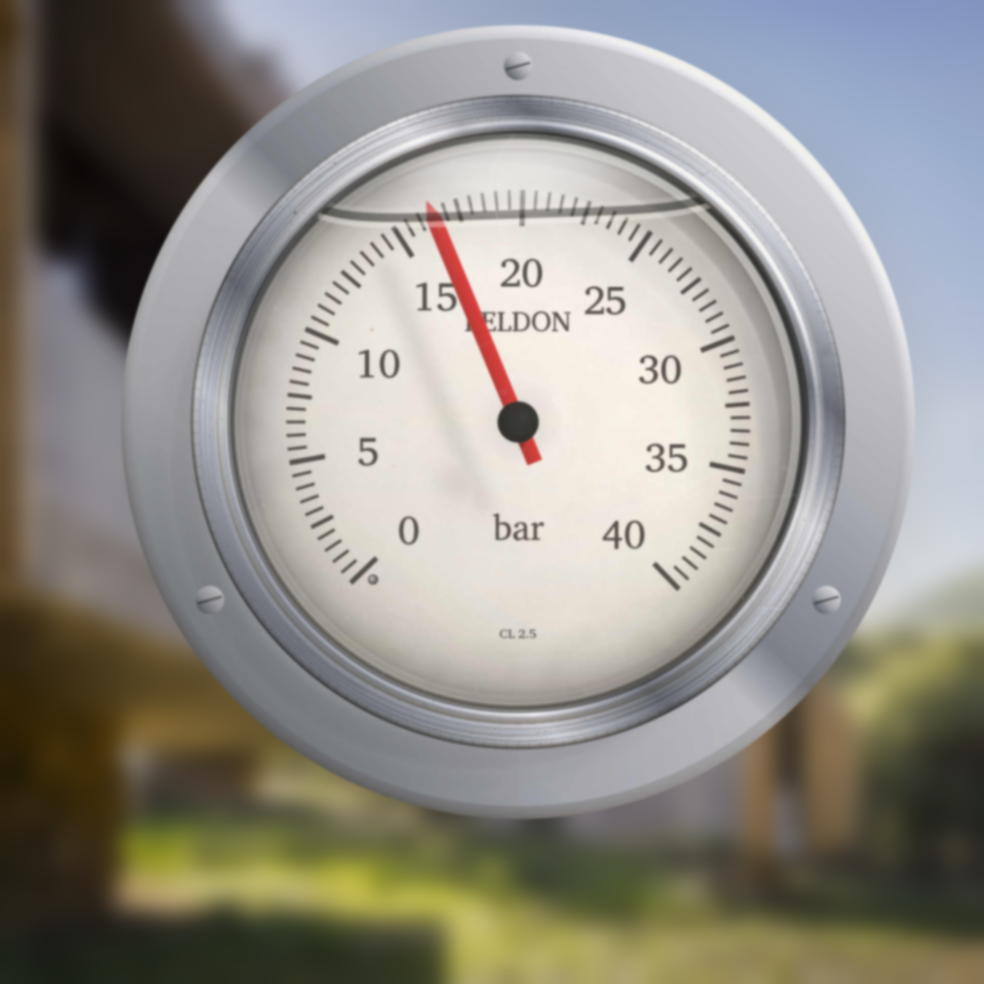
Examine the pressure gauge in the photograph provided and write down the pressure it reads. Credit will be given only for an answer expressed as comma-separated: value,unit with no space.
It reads 16.5,bar
